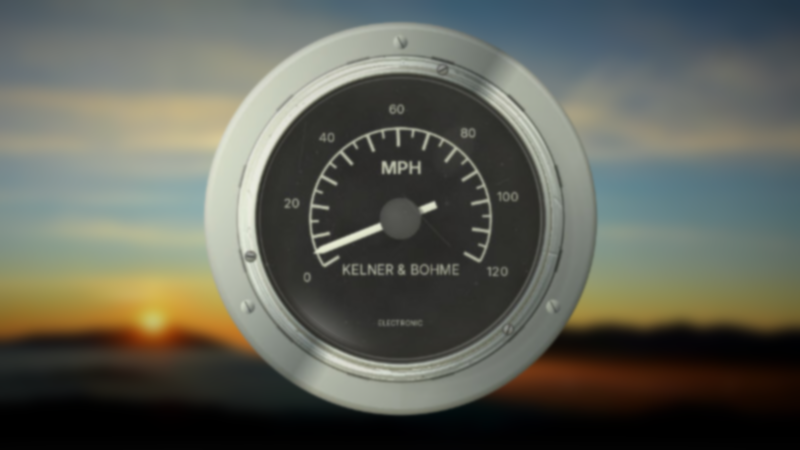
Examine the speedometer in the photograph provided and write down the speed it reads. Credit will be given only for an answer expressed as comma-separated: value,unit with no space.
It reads 5,mph
